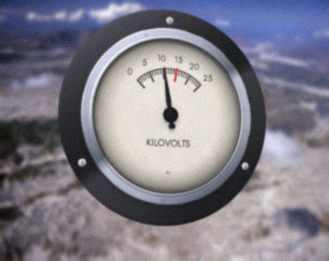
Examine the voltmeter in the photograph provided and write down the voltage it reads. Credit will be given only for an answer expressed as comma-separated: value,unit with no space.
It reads 10,kV
